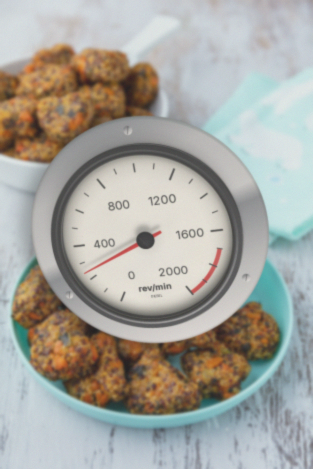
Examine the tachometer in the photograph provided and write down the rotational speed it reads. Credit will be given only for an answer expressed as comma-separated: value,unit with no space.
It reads 250,rpm
